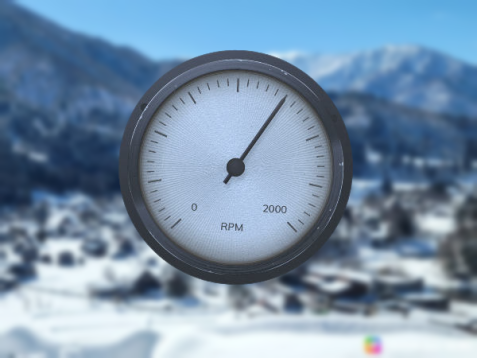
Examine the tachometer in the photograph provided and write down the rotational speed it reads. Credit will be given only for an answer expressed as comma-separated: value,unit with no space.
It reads 1250,rpm
